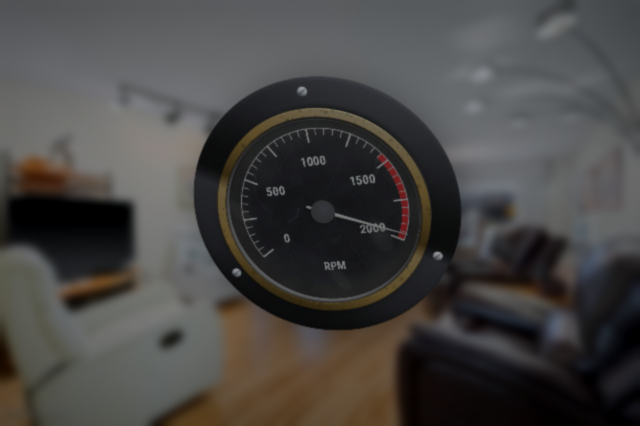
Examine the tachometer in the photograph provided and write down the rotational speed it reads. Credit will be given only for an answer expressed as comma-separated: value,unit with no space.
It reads 1950,rpm
